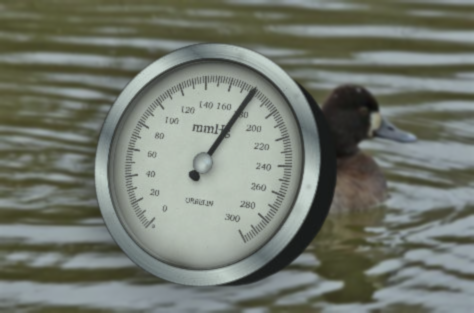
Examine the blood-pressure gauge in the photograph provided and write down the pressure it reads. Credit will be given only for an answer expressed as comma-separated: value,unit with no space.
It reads 180,mmHg
